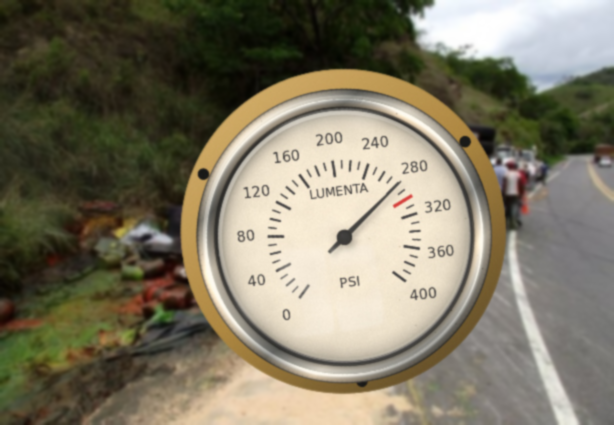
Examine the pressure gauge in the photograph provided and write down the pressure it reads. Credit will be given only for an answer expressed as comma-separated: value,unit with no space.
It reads 280,psi
